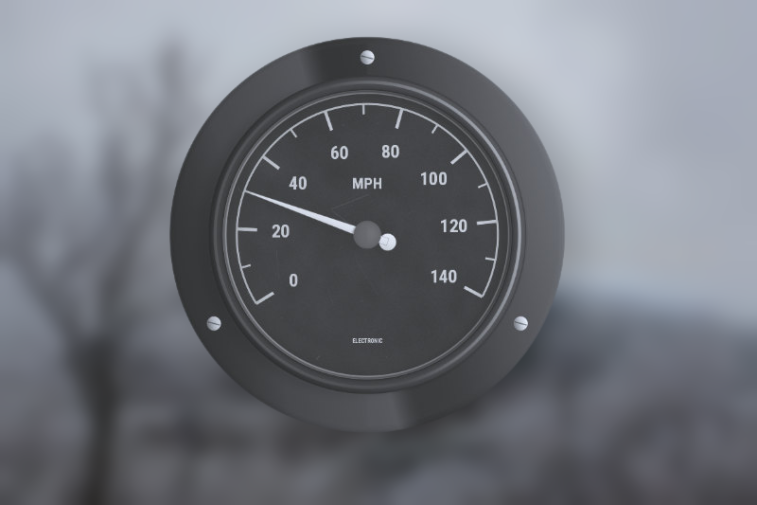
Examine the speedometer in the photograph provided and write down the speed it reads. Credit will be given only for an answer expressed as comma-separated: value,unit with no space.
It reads 30,mph
